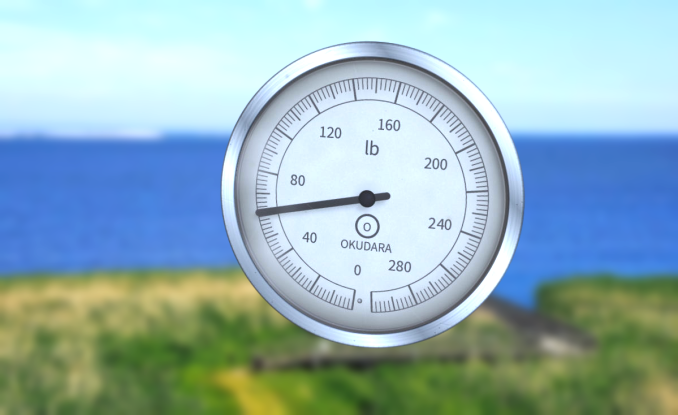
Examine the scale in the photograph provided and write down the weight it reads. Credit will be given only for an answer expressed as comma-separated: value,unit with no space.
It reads 62,lb
